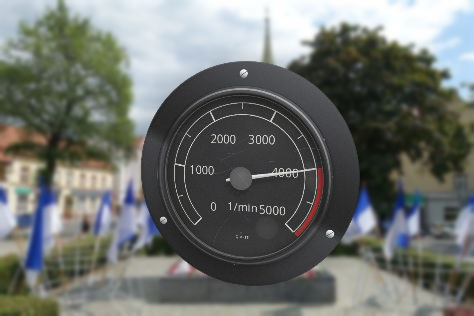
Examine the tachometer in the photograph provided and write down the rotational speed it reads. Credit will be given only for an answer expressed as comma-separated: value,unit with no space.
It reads 4000,rpm
